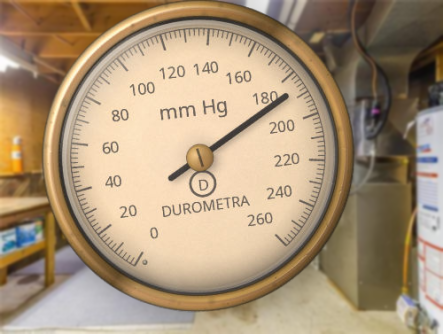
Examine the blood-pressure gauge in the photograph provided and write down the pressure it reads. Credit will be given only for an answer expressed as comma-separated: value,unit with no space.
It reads 186,mmHg
